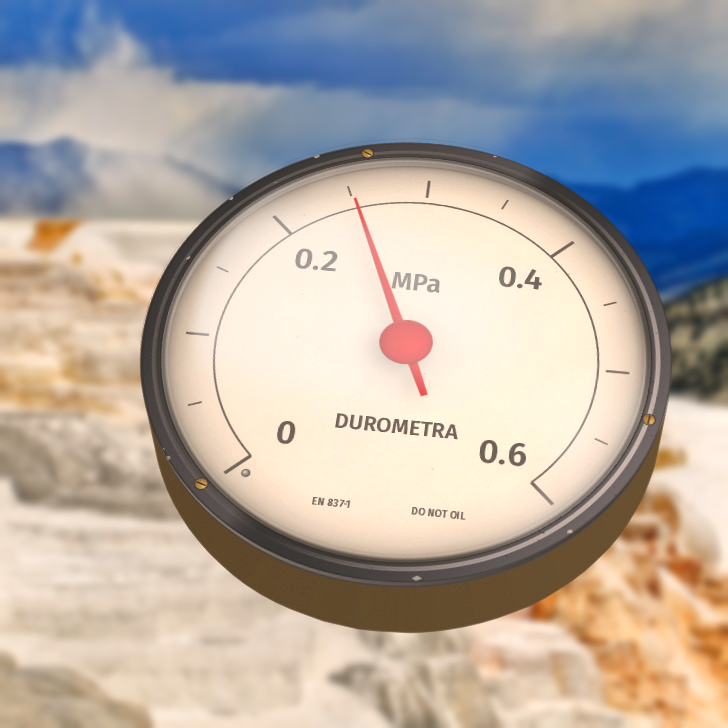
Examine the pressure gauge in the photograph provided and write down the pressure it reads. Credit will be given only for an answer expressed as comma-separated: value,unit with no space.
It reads 0.25,MPa
